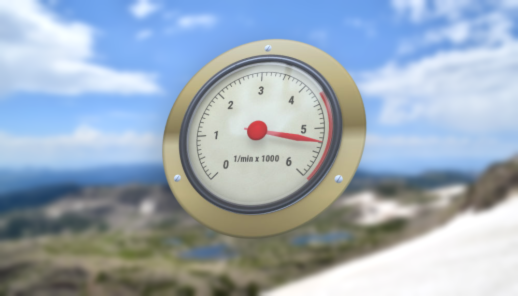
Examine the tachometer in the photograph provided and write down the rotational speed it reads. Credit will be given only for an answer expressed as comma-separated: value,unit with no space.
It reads 5300,rpm
